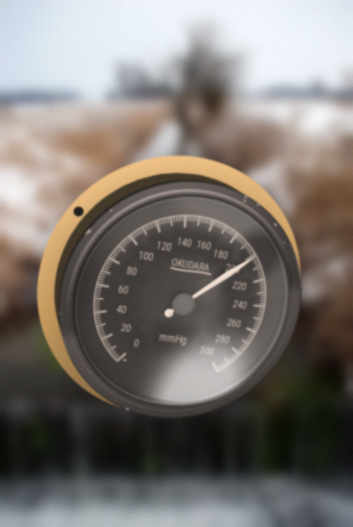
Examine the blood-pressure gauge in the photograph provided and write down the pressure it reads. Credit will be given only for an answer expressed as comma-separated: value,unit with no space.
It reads 200,mmHg
